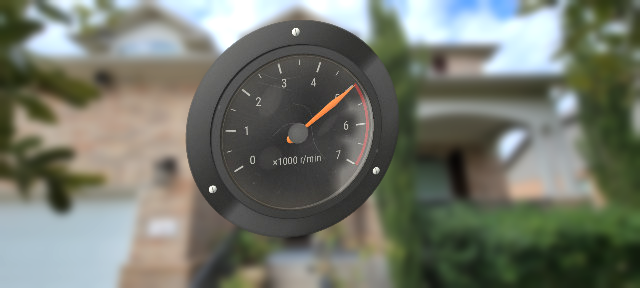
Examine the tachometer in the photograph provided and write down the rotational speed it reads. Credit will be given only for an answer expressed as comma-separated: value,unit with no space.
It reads 5000,rpm
